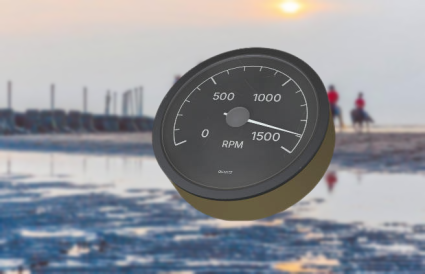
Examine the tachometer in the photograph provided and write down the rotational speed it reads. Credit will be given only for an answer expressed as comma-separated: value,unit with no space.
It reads 1400,rpm
